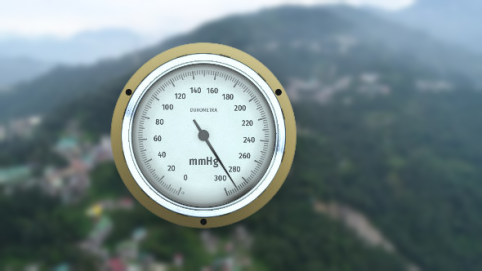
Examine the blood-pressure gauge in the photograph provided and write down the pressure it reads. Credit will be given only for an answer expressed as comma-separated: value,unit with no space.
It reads 290,mmHg
